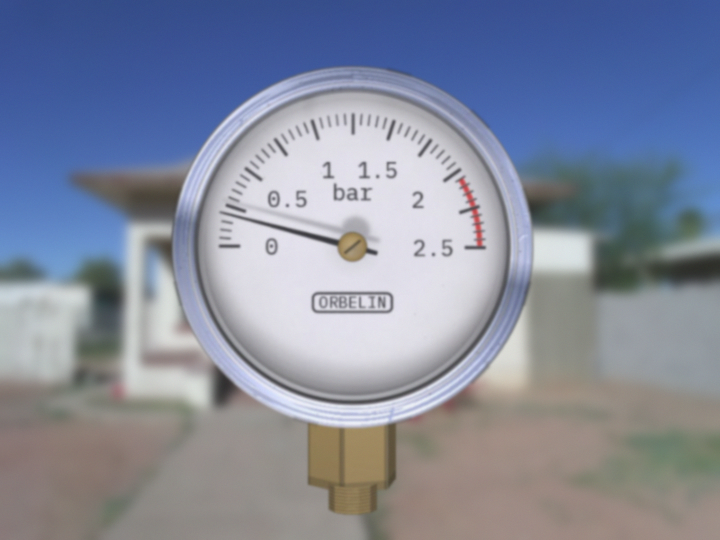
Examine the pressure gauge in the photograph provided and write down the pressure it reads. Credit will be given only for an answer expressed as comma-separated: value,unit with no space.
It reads 0.2,bar
